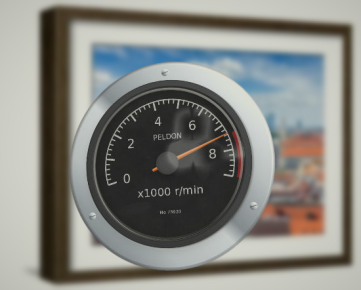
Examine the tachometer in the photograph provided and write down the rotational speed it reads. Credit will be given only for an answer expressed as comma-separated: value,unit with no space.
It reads 7400,rpm
